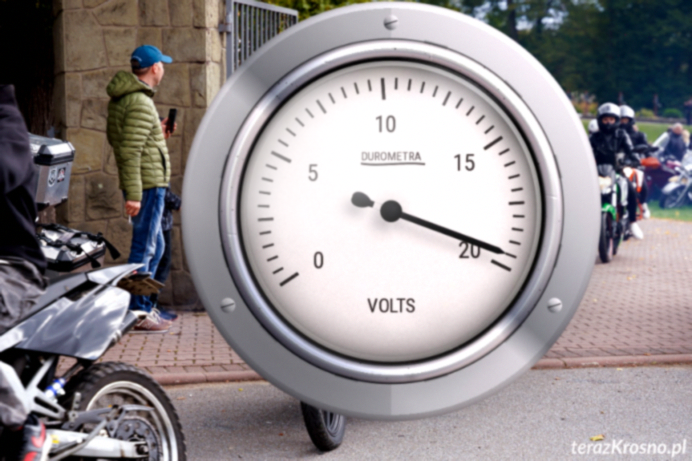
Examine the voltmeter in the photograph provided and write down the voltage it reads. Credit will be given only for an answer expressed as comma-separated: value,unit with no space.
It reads 19.5,V
